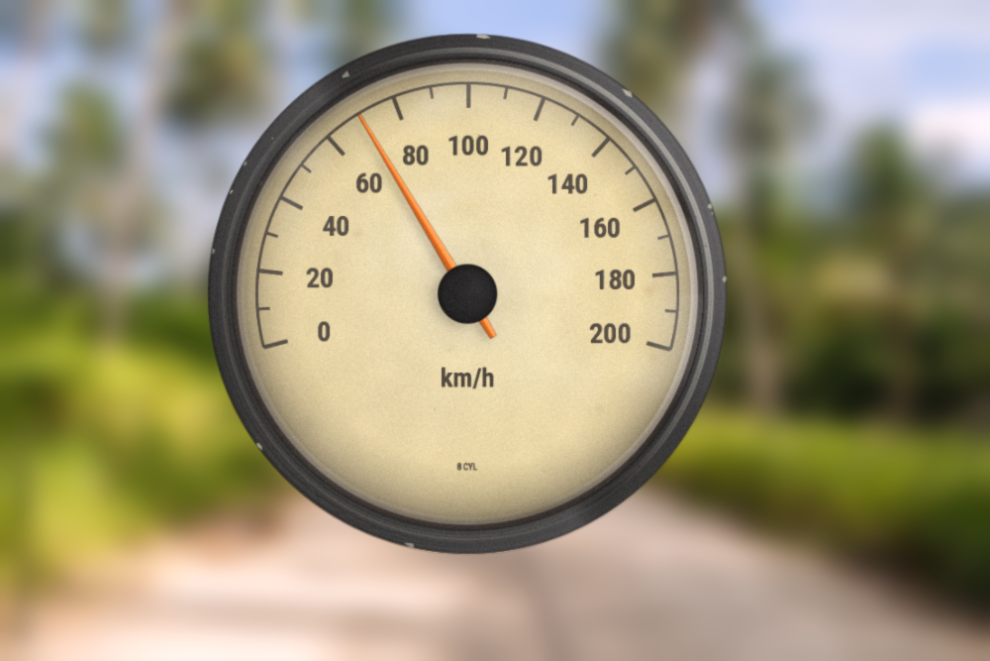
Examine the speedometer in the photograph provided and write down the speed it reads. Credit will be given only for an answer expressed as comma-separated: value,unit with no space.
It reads 70,km/h
